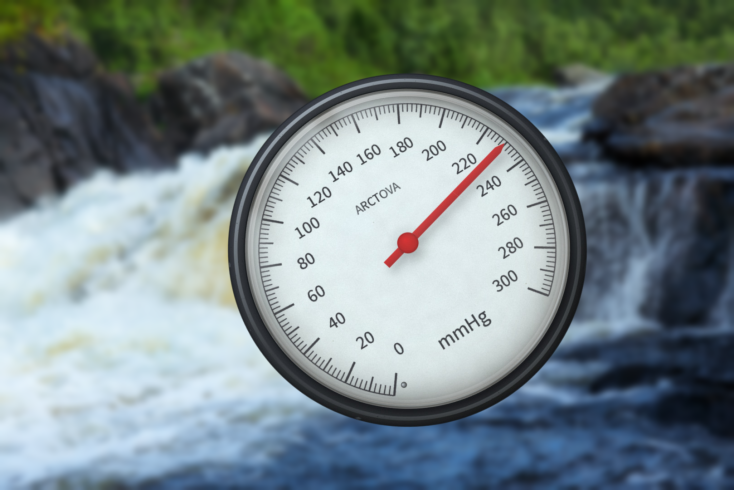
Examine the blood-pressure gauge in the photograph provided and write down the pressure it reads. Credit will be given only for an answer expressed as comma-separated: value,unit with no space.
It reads 230,mmHg
